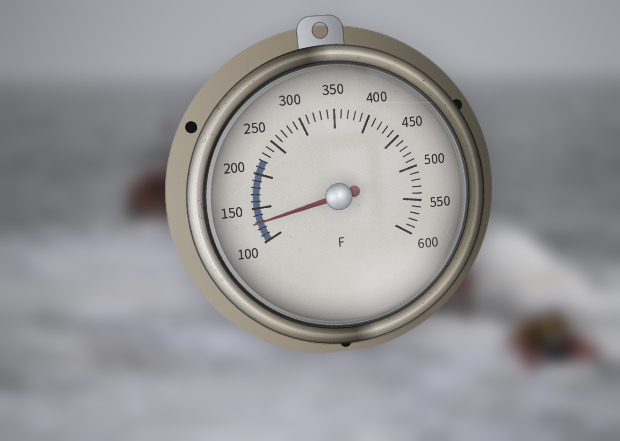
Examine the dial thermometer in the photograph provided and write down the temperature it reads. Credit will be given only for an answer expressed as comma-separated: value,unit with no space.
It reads 130,°F
